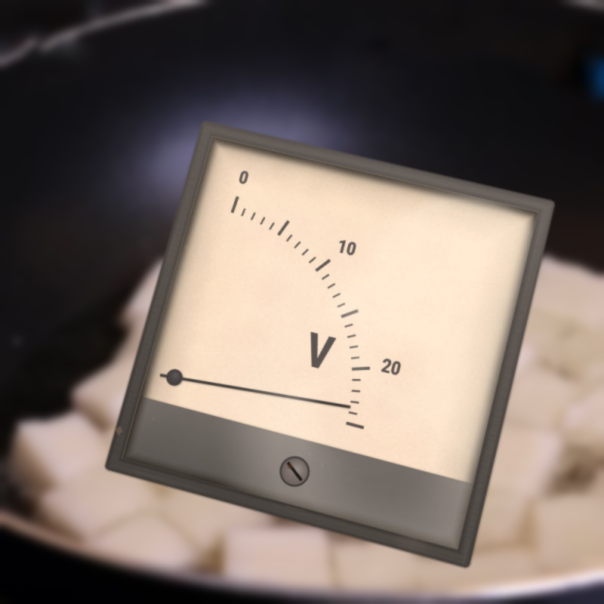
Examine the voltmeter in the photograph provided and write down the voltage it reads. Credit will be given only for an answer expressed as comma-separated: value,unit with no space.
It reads 23.5,V
